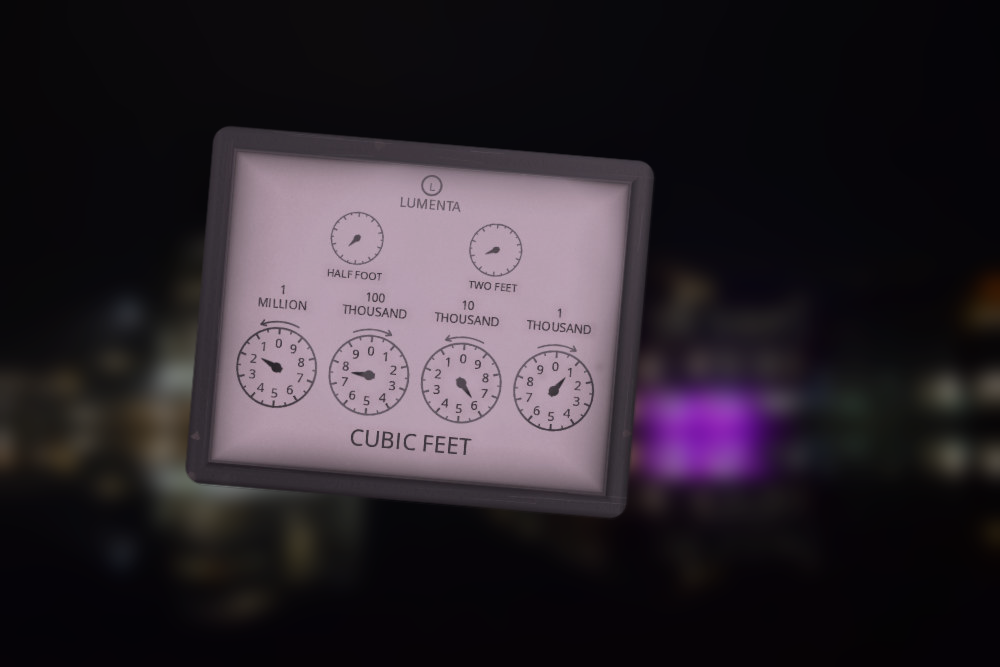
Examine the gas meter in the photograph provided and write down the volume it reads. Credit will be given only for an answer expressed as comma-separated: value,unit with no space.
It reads 176100,ft³
